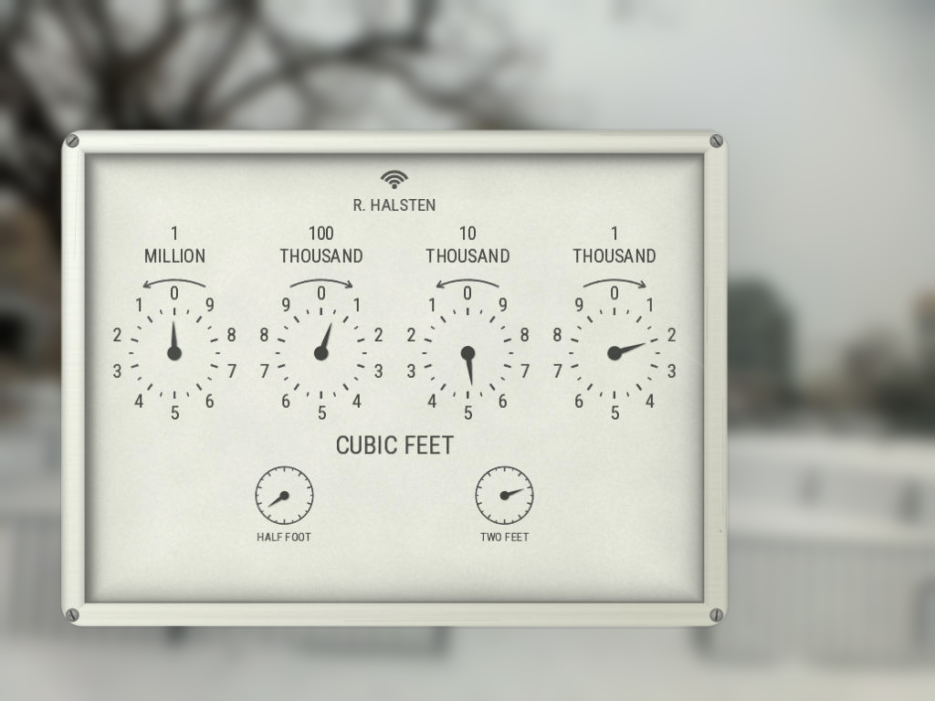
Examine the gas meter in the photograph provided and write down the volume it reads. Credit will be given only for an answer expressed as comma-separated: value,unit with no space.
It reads 5200,ft³
